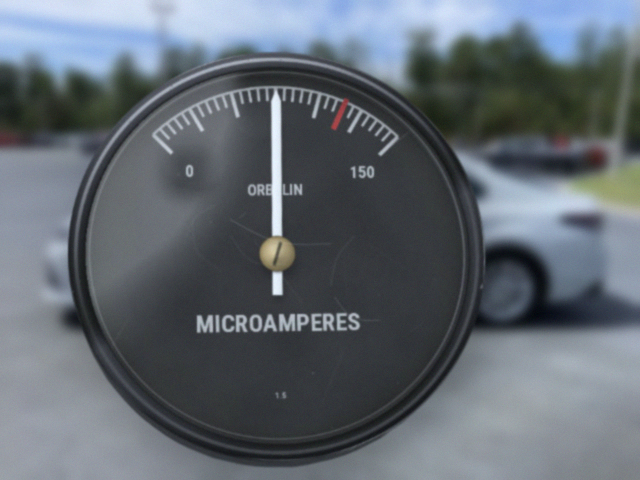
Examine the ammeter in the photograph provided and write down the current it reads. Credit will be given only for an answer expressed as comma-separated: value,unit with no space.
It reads 75,µA
